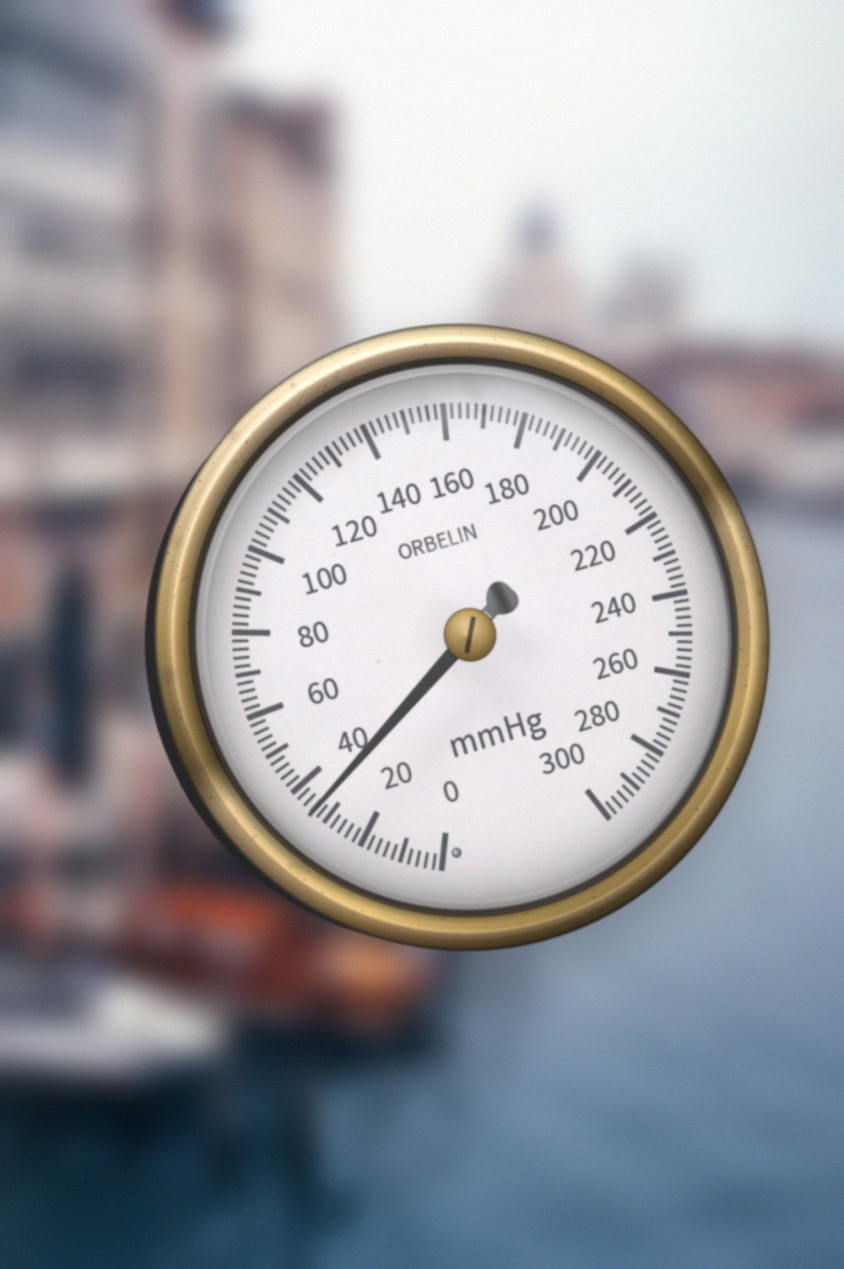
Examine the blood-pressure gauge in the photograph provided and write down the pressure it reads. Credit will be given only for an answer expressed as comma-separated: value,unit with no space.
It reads 34,mmHg
